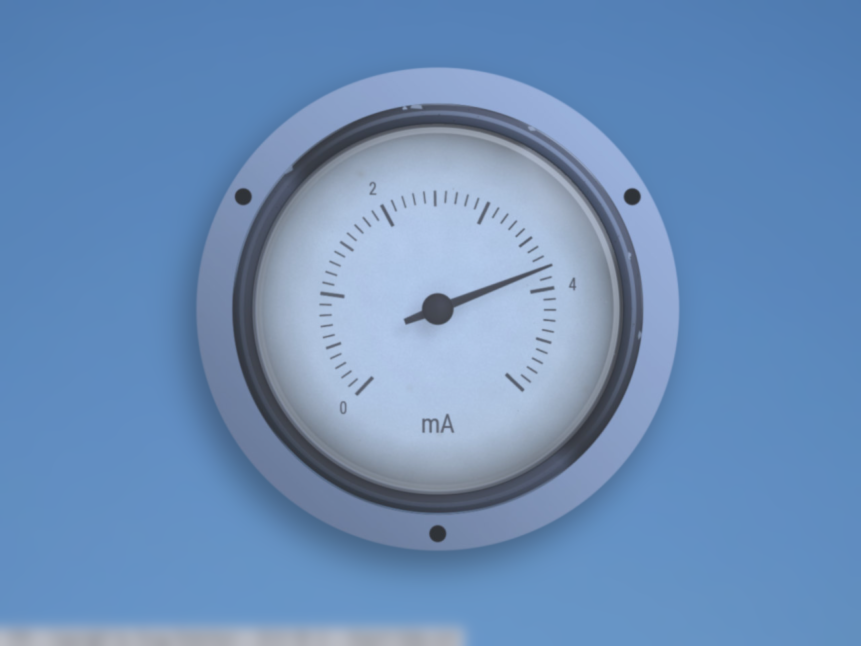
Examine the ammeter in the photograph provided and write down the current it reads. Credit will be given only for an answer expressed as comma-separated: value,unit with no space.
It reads 3.8,mA
